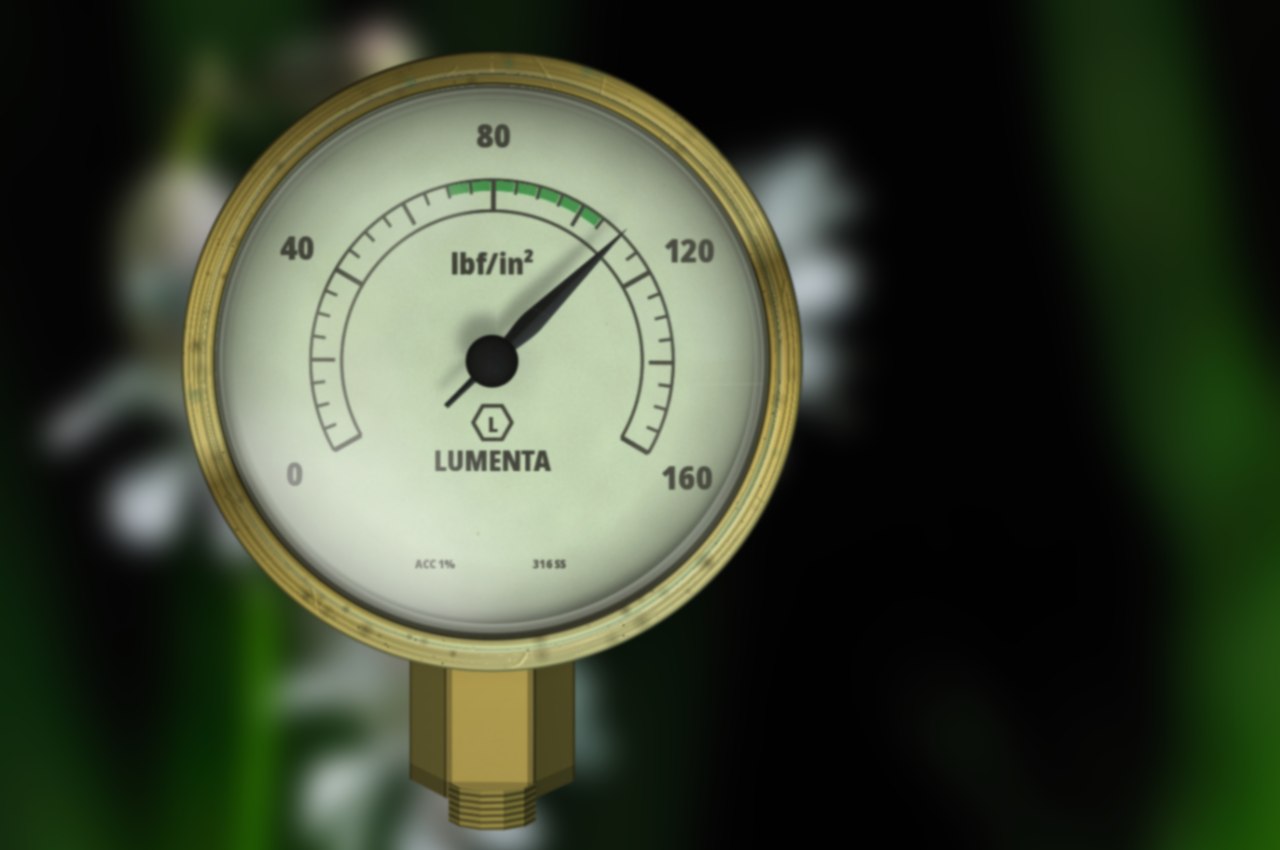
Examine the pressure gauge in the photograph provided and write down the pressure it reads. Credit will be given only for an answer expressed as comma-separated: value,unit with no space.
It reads 110,psi
